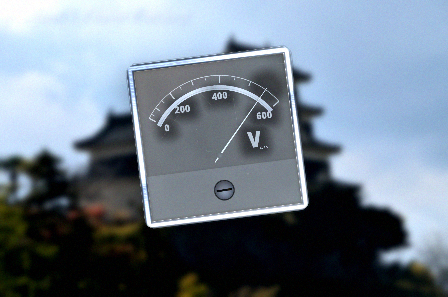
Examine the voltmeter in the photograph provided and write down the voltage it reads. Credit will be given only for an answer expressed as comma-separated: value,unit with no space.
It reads 550,V
